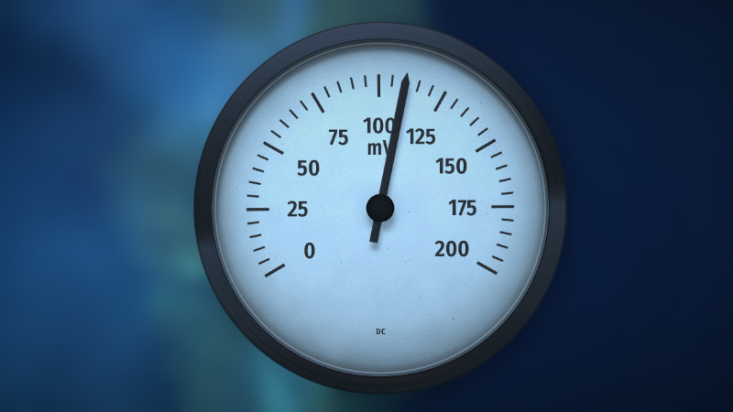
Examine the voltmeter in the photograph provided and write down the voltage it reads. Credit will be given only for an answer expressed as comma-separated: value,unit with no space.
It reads 110,mV
